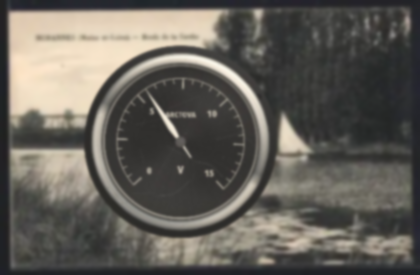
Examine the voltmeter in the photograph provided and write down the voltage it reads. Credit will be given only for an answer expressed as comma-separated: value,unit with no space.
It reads 5.5,V
